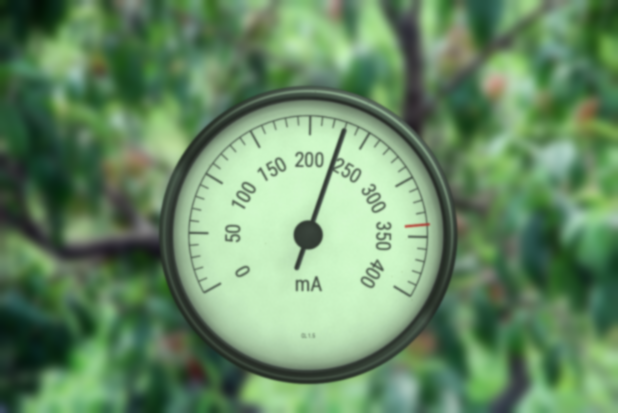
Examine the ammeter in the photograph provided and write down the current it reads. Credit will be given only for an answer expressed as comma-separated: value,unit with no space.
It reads 230,mA
